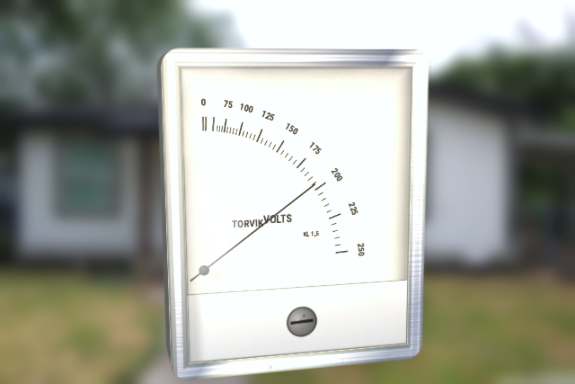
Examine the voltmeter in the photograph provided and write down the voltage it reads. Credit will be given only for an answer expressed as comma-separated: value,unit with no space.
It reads 195,V
